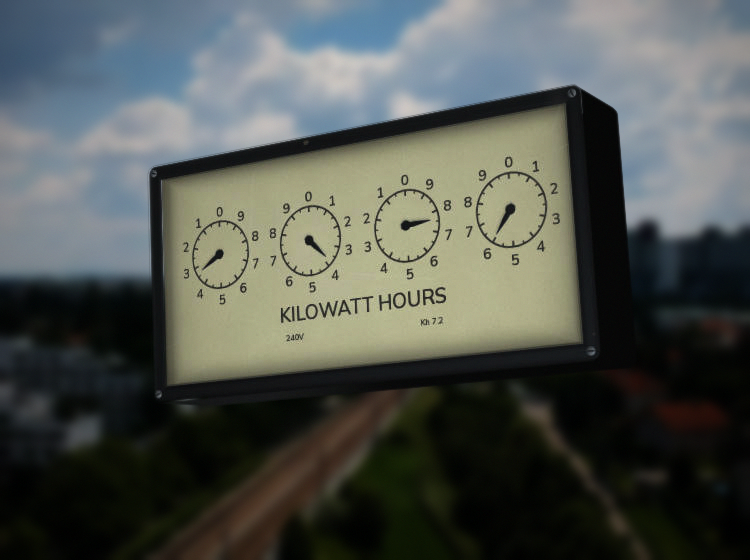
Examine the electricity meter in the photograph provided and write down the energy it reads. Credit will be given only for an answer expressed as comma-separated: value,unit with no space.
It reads 3376,kWh
